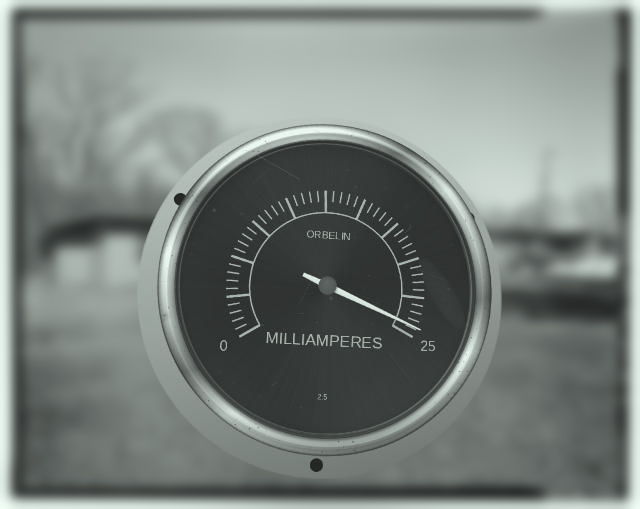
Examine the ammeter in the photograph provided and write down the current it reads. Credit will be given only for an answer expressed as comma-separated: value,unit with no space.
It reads 24.5,mA
